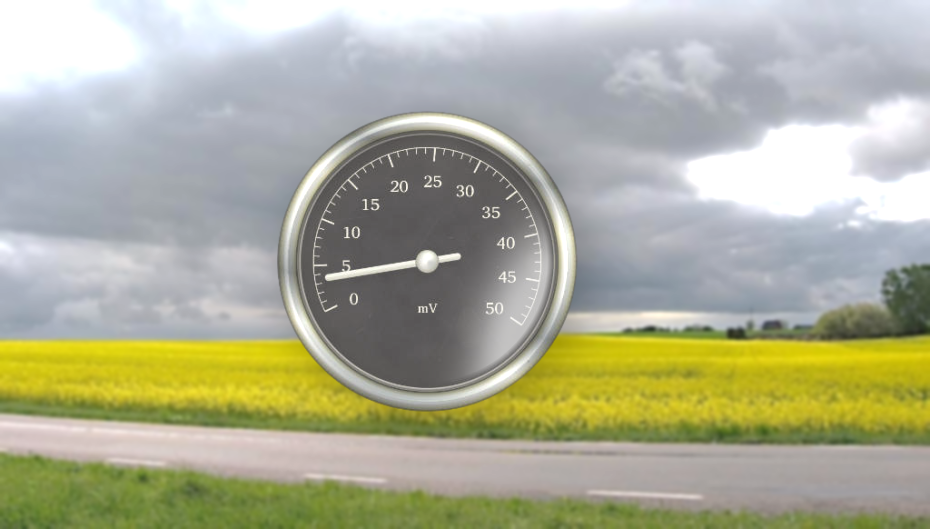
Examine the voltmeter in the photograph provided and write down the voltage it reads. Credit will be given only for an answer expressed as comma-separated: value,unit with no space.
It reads 3.5,mV
